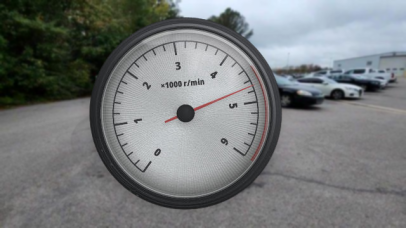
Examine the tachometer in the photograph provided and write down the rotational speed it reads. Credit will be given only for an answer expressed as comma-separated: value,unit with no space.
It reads 4700,rpm
